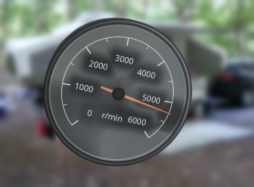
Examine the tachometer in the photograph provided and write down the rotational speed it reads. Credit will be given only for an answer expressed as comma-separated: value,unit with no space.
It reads 5250,rpm
